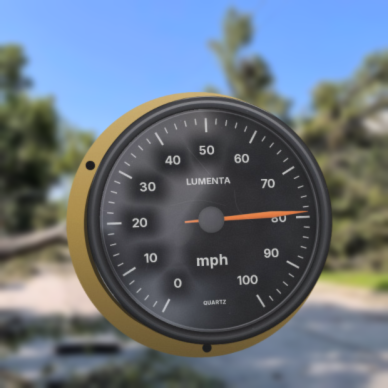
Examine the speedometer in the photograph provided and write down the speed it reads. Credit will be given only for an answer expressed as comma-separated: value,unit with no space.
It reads 79,mph
